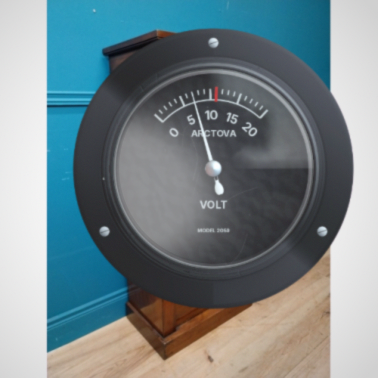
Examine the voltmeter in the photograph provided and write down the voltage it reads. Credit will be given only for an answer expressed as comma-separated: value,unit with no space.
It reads 7,V
